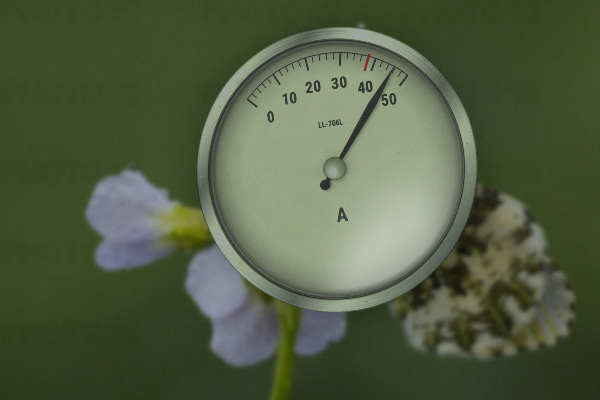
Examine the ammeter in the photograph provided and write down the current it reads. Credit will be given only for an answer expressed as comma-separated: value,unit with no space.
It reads 46,A
